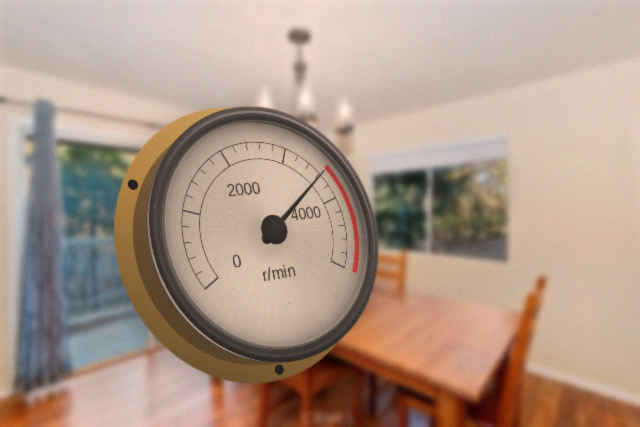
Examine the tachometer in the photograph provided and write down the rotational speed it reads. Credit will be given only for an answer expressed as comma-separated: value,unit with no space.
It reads 3600,rpm
